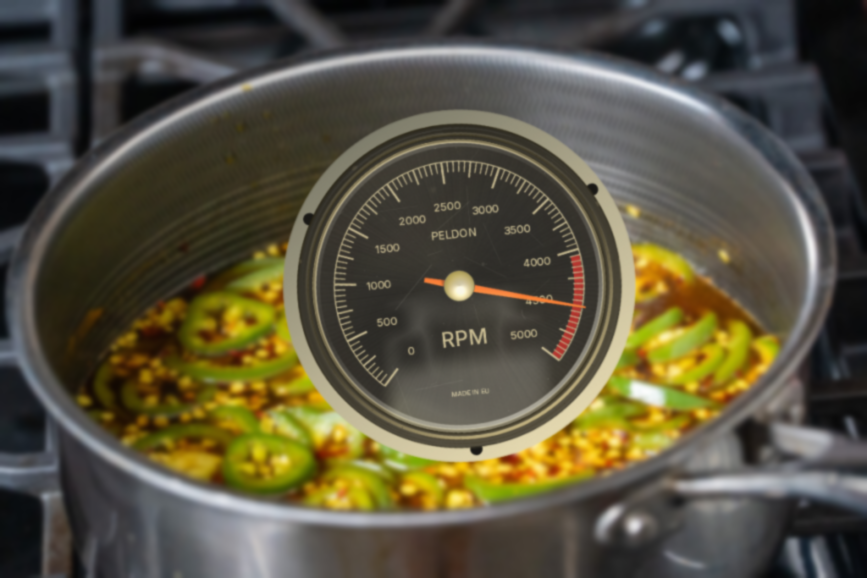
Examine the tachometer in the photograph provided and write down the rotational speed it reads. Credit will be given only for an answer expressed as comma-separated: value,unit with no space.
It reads 4500,rpm
